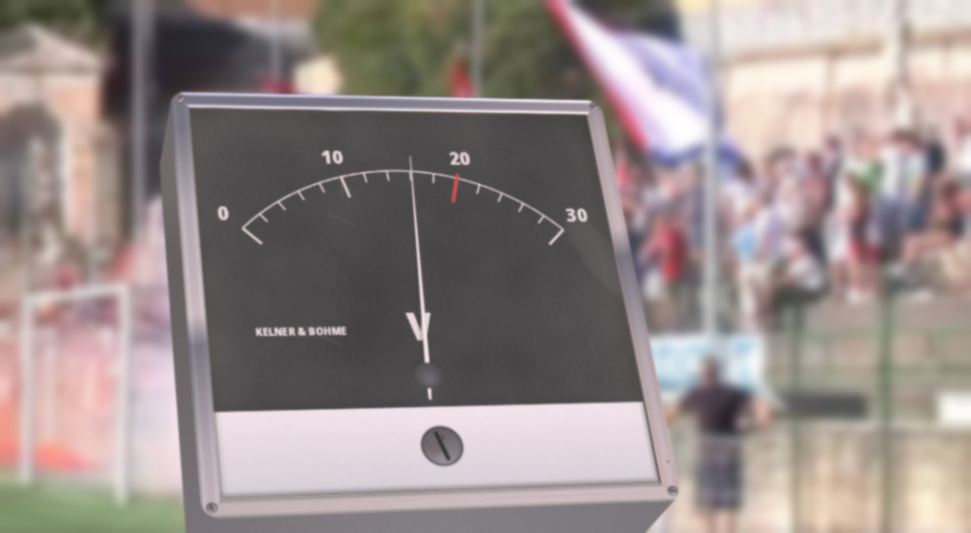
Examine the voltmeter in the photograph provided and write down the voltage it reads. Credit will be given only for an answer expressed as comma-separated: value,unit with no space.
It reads 16,V
